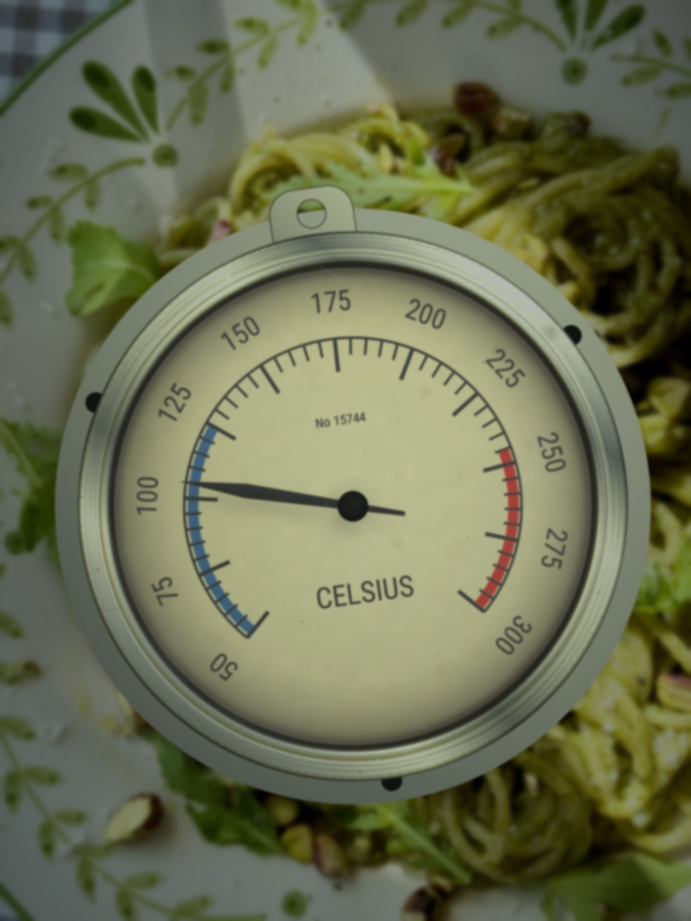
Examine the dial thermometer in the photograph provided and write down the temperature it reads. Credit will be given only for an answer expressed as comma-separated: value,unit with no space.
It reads 105,°C
